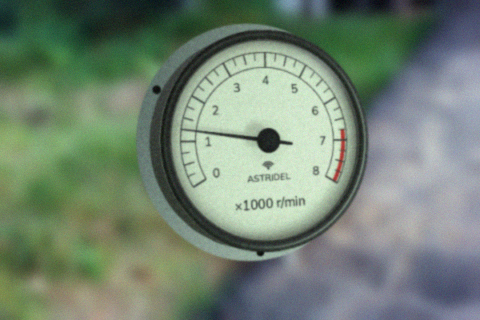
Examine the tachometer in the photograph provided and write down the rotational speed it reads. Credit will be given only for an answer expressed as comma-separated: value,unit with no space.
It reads 1250,rpm
